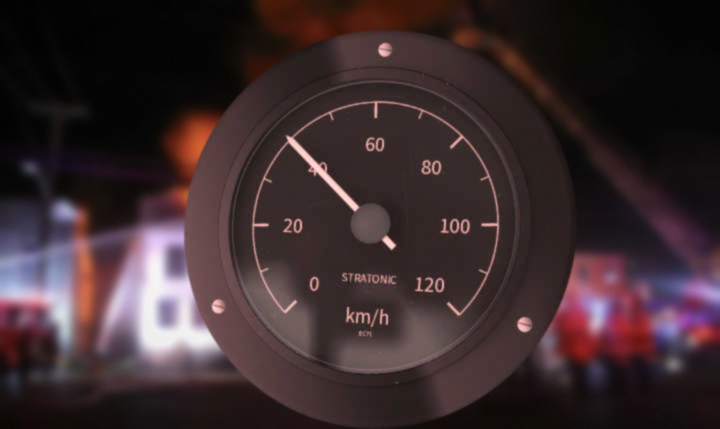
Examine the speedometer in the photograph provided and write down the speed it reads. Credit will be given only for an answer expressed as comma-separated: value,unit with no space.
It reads 40,km/h
